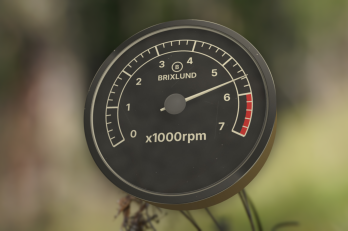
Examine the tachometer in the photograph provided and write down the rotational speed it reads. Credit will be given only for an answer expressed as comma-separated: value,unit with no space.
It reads 5600,rpm
